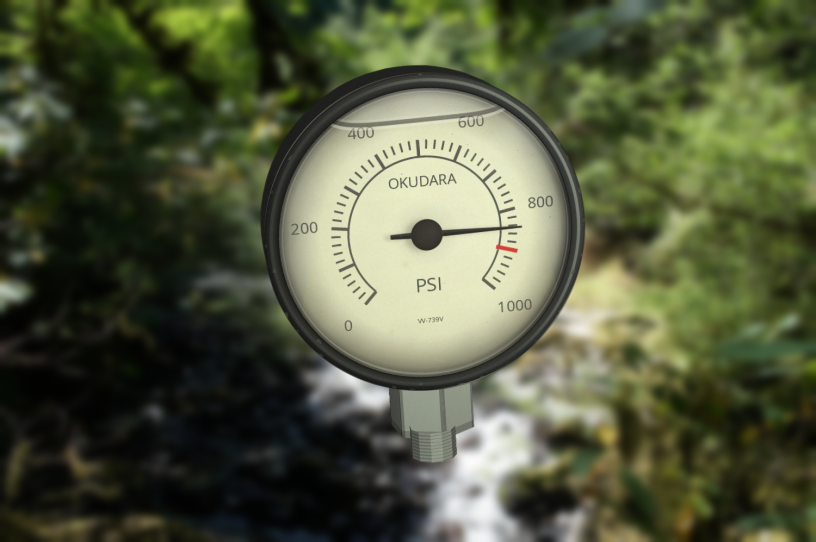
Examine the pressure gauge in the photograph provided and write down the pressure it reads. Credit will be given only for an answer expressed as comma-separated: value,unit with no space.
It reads 840,psi
